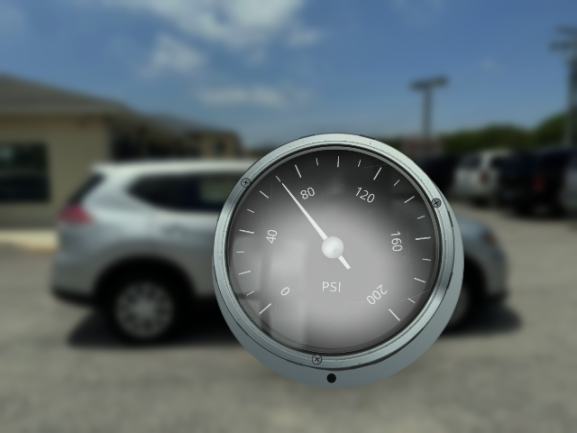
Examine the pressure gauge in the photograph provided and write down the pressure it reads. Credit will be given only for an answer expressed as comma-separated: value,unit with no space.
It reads 70,psi
